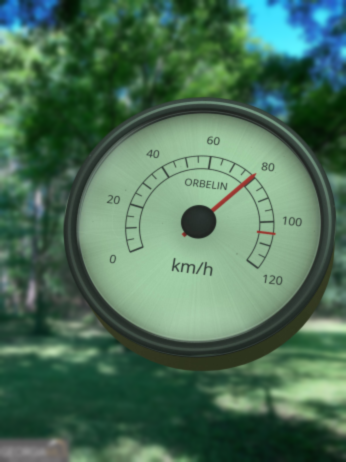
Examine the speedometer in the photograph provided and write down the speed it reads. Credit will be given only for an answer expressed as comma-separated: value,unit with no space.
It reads 80,km/h
